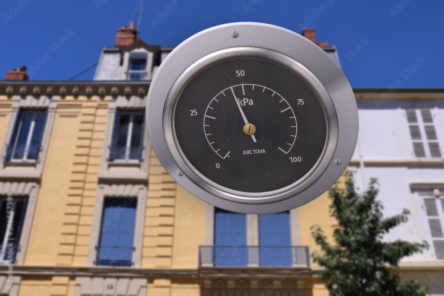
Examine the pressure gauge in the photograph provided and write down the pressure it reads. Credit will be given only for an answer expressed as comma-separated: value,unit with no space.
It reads 45,kPa
